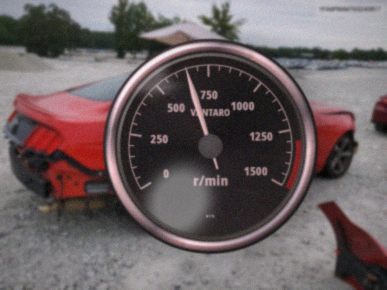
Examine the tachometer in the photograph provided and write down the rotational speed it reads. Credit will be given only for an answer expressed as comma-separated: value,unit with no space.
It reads 650,rpm
